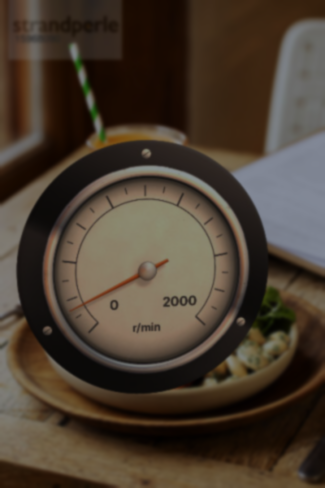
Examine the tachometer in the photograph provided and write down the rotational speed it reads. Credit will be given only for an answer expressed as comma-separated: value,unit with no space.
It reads 150,rpm
